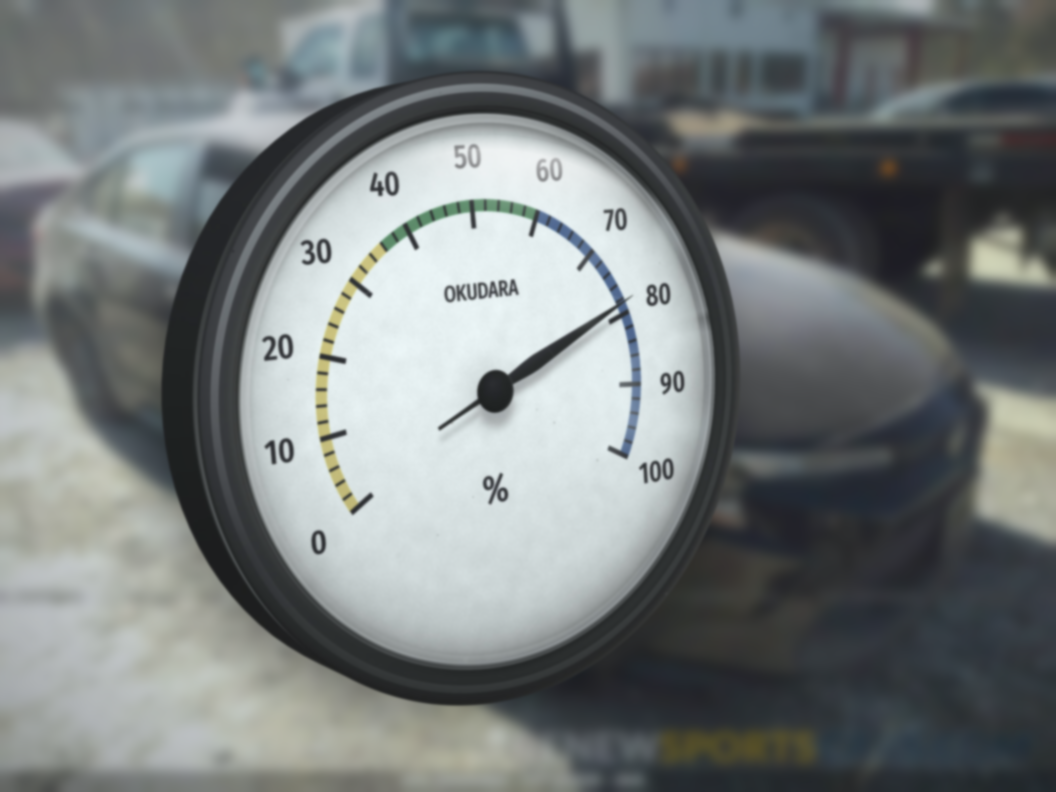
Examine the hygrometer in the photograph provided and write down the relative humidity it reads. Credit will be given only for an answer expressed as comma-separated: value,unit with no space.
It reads 78,%
